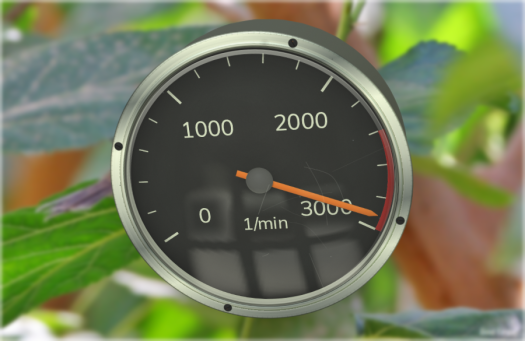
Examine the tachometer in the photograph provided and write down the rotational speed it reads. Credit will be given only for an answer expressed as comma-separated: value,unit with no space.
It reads 2900,rpm
